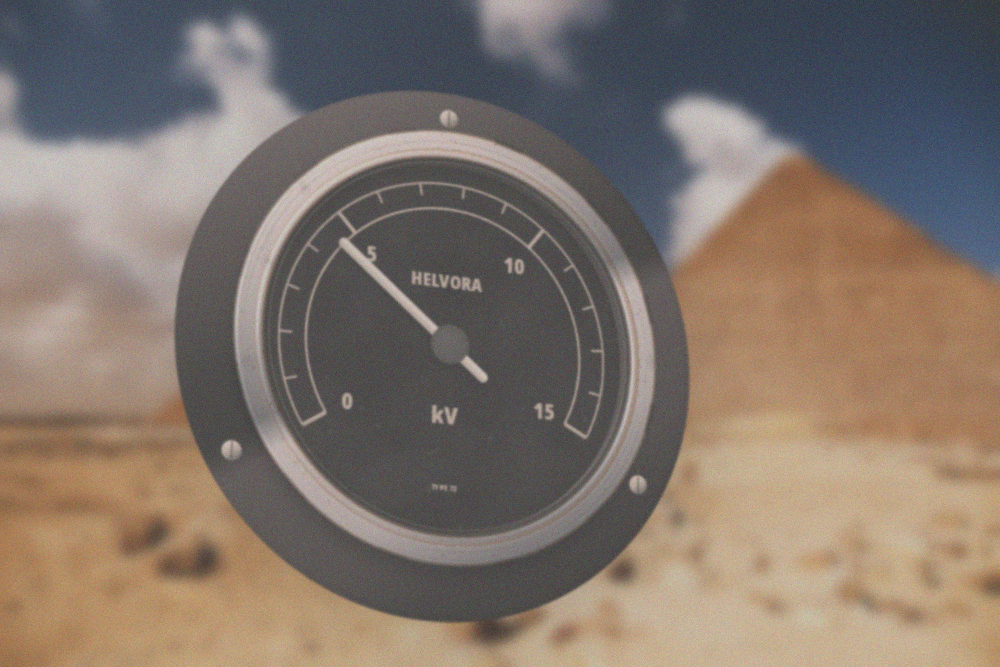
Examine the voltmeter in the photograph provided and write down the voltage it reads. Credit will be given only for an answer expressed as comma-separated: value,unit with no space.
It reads 4.5,kV
